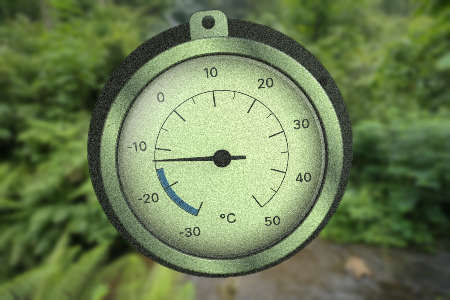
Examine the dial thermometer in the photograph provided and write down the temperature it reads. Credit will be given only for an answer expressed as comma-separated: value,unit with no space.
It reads -12.5,°C
